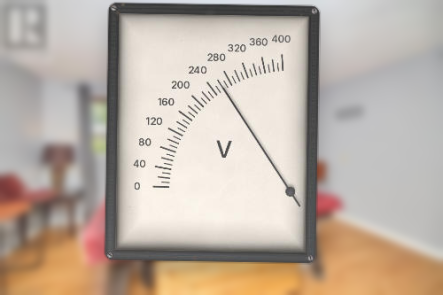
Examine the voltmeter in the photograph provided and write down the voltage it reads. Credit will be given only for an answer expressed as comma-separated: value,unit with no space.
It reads 260,V
